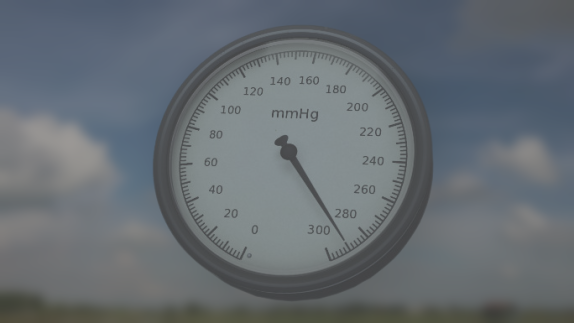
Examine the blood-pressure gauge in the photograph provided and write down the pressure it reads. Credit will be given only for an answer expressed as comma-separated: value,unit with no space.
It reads 290,mmHg
